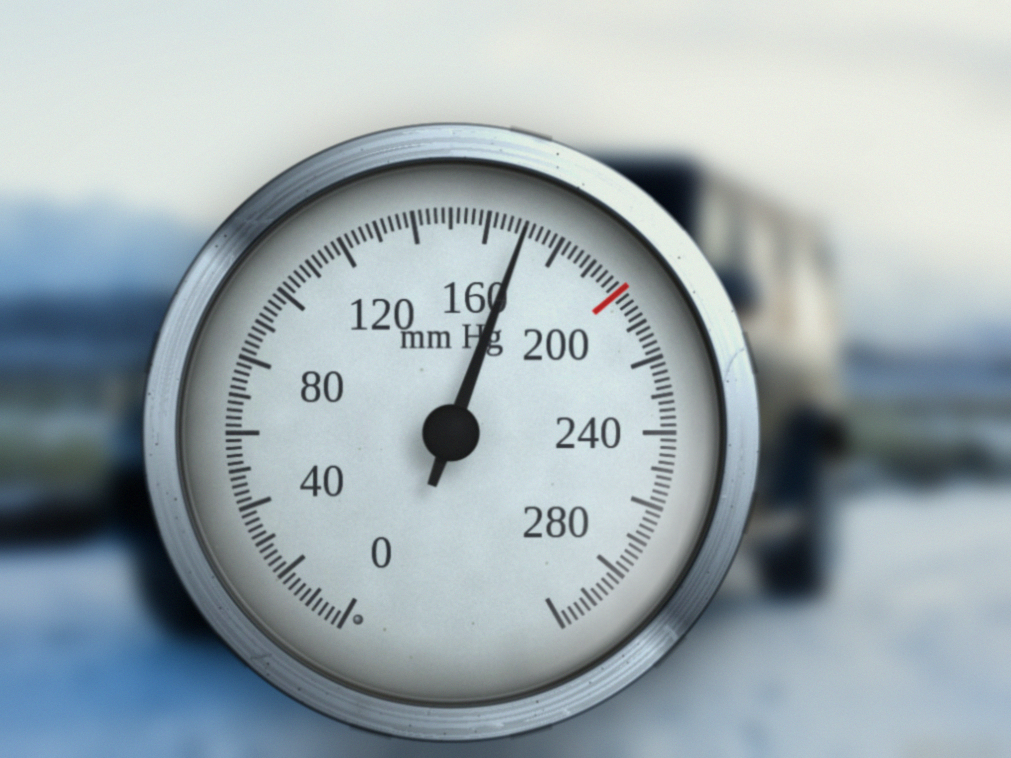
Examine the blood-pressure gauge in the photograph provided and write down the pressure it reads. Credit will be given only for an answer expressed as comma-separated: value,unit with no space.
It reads 170,mmHg
